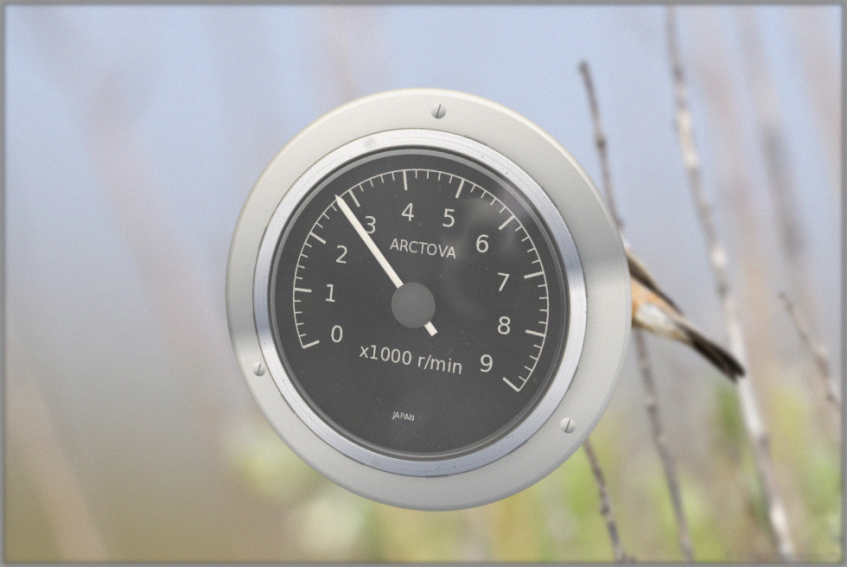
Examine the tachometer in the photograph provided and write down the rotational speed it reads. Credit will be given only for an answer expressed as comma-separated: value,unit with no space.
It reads 2800,rpm
